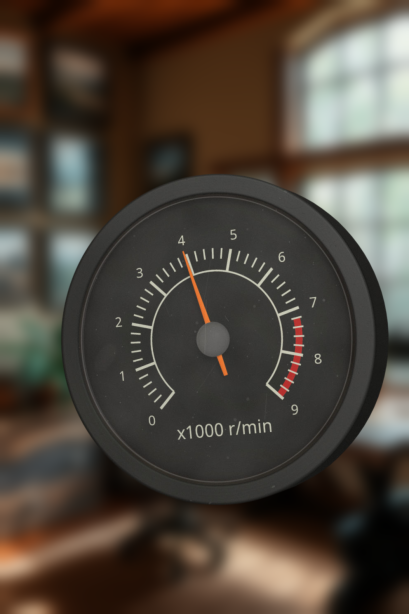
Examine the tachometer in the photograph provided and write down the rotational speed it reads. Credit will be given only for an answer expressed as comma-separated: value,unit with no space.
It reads 4000,rpm
